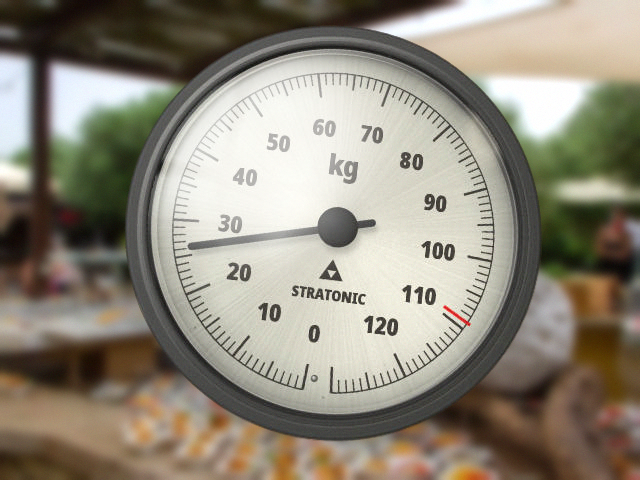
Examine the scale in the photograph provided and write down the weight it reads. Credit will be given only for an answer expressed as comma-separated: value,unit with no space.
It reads 26,kg
